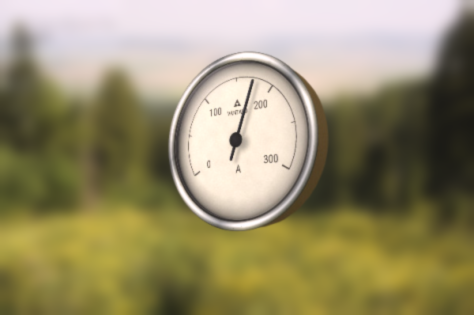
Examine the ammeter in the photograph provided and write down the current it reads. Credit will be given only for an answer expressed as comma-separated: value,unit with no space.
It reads 175,A
